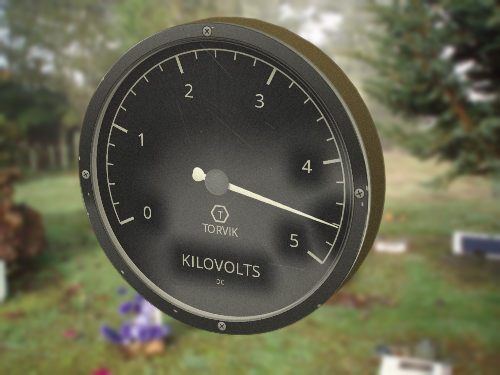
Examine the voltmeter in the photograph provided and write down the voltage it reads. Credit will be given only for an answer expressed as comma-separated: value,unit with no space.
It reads 4.6,kV
